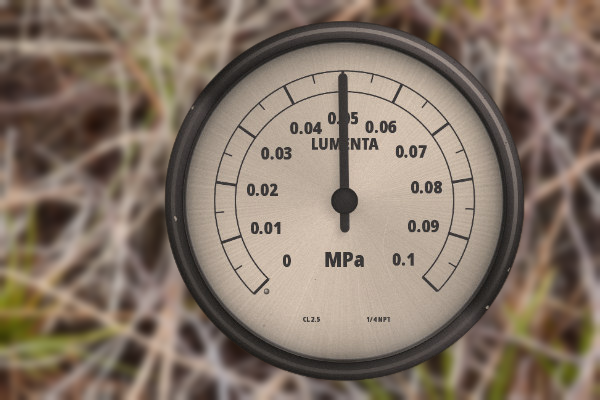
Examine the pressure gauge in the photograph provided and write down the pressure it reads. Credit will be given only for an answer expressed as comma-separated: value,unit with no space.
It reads 0.05,MPa
